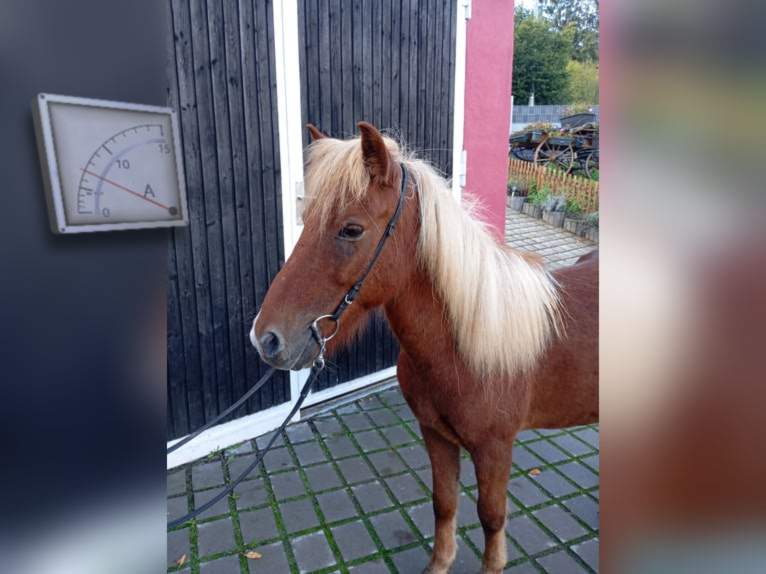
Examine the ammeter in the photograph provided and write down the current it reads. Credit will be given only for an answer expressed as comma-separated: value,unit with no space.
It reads 7,A
